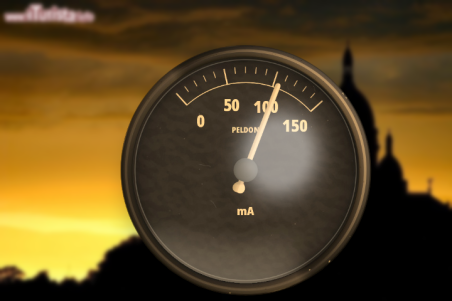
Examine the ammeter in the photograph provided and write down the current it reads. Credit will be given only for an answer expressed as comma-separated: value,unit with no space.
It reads 105,mA
